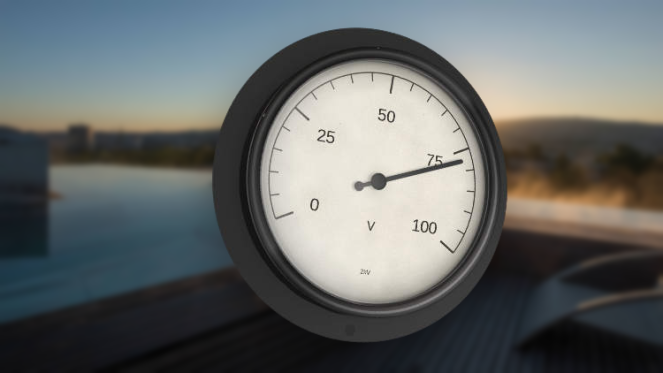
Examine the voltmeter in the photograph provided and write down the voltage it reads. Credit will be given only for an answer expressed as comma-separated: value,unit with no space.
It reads 77.5,V
